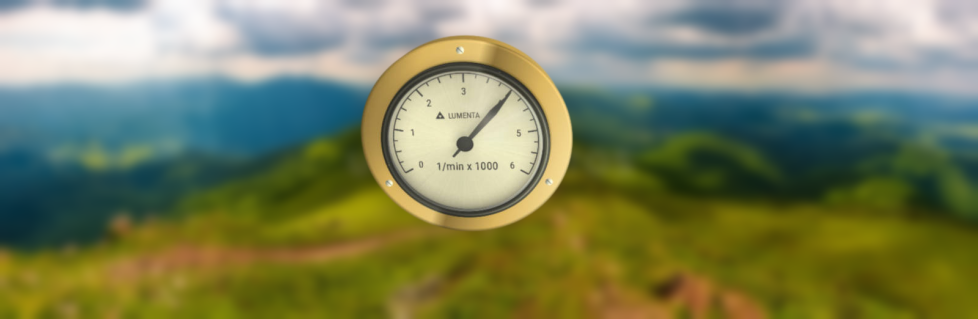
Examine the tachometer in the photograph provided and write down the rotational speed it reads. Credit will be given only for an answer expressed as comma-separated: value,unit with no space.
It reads 4000,rpm
